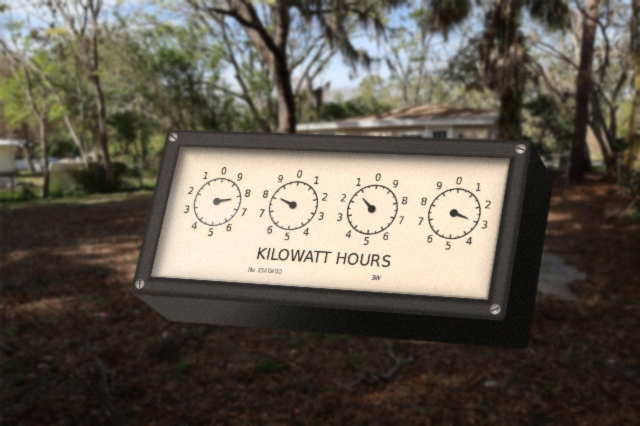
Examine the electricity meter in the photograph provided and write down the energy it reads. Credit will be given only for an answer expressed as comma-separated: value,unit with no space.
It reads 7813,kWh
